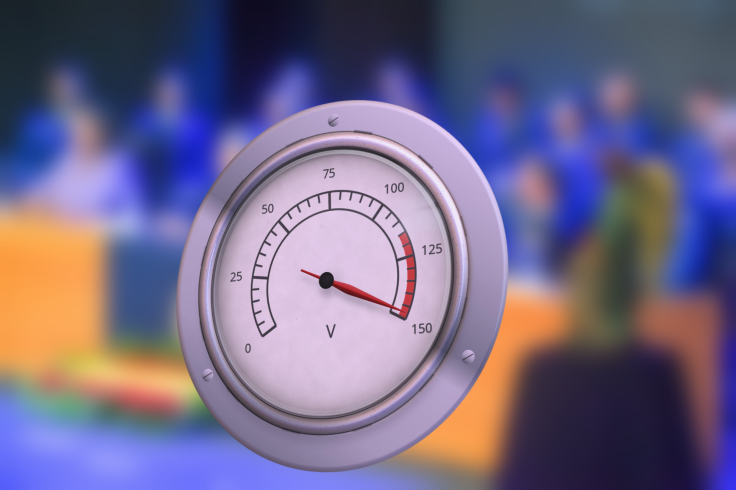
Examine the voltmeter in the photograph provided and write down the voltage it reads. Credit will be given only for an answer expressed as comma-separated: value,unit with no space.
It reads 147.5,V
